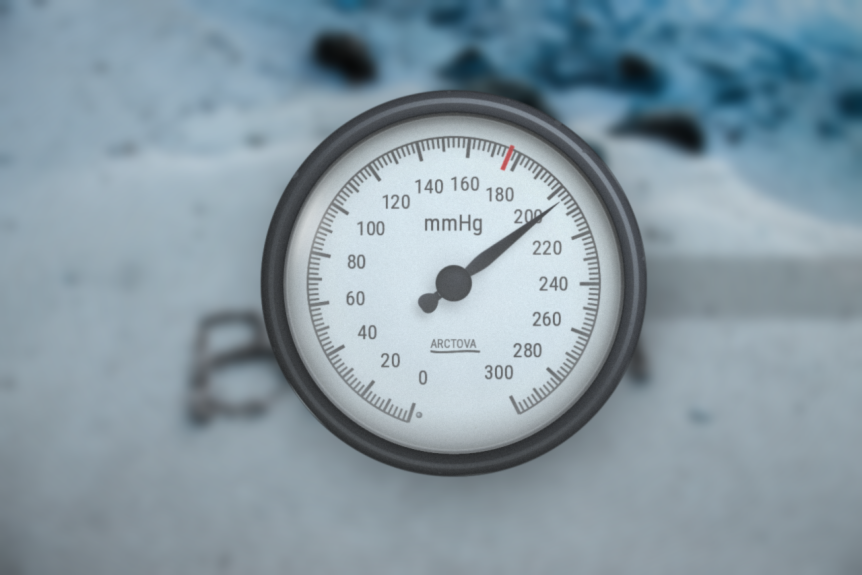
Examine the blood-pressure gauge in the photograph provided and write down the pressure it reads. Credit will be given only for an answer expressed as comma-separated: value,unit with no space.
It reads 204,mmHg
